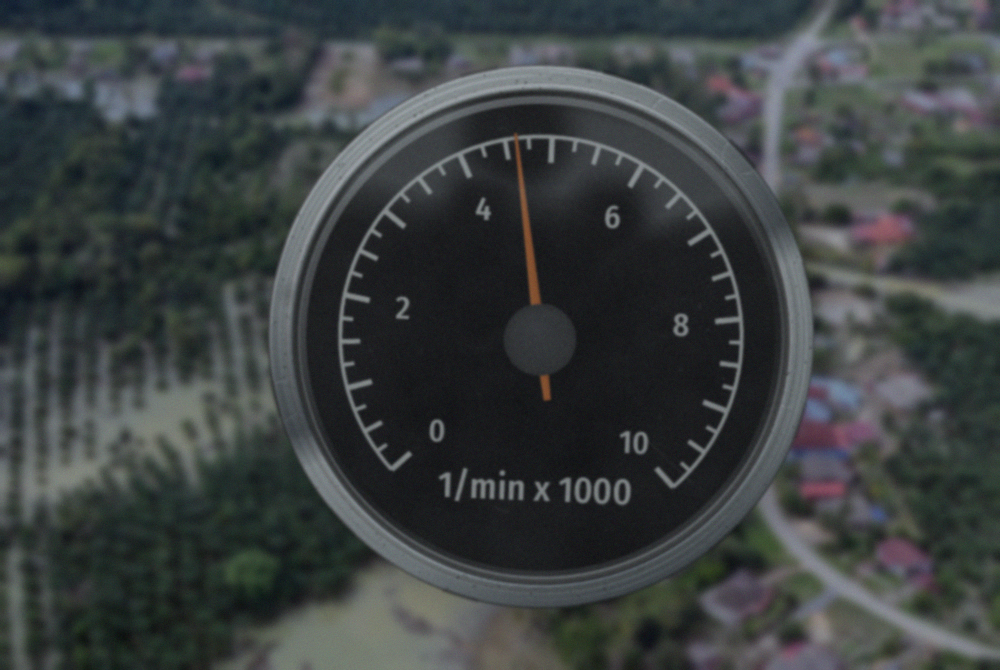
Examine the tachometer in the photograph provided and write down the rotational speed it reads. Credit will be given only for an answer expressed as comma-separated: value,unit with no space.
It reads 4625,rpm
